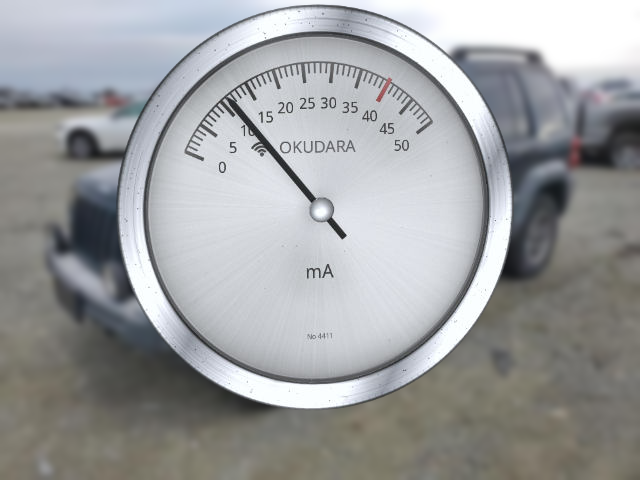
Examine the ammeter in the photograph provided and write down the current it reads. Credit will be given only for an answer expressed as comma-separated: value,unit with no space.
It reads 11,mA
